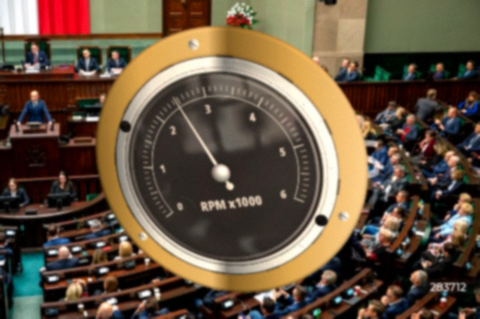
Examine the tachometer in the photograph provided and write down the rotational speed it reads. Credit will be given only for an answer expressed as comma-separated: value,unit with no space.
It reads 2500,rpm
